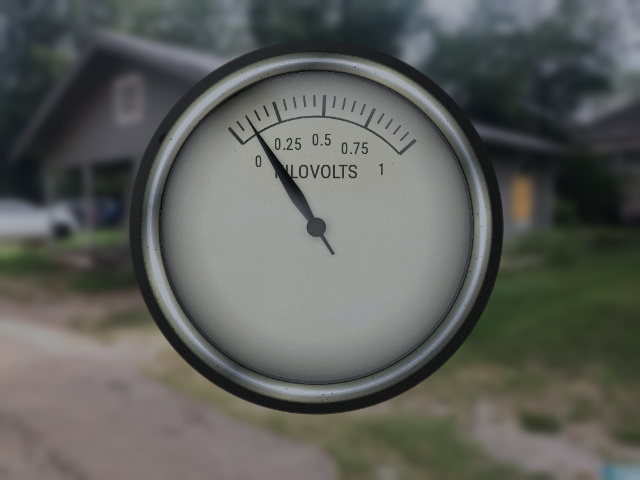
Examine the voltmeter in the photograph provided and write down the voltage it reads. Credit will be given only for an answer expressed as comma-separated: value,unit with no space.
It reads 0.1,kV
